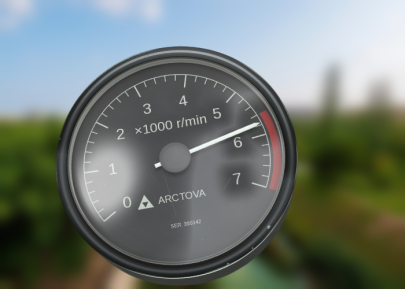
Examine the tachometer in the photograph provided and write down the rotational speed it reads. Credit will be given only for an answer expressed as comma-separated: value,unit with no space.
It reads 5800,rpm
